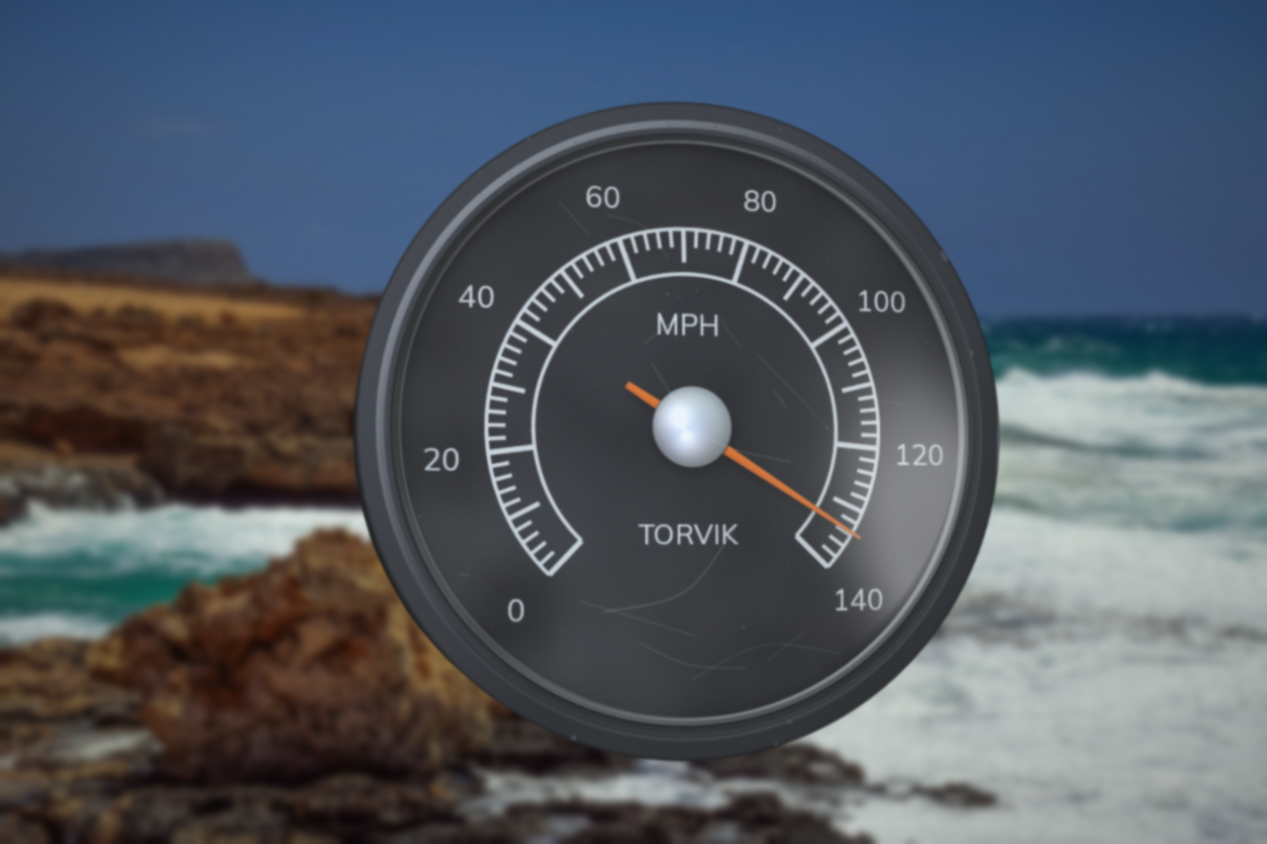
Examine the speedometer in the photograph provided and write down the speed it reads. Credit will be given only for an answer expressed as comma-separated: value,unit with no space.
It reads 134,mph
